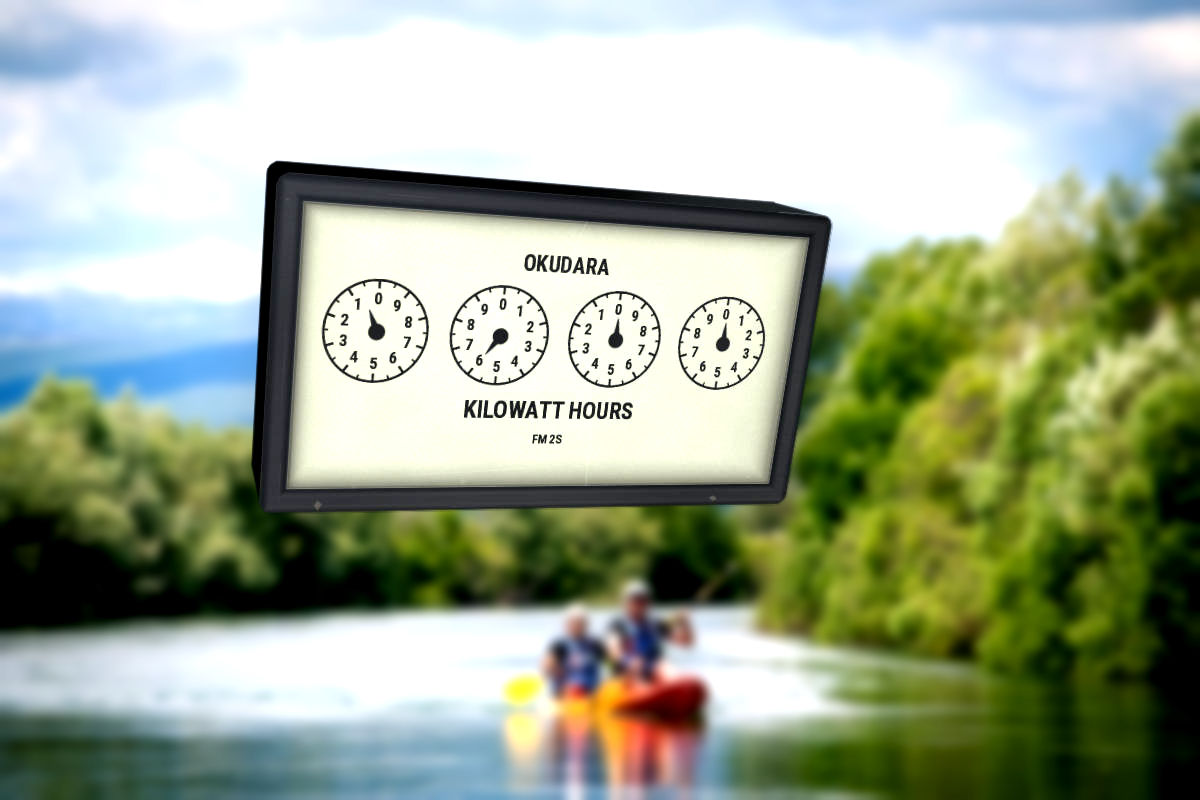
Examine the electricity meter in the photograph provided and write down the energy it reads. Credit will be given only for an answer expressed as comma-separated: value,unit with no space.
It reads 600,kWh
